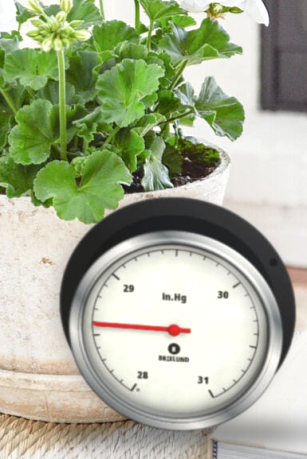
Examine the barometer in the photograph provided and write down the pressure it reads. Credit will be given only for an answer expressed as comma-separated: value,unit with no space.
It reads 28.6,inHg
